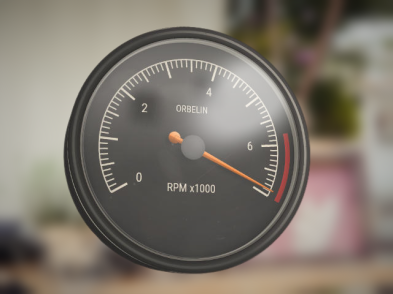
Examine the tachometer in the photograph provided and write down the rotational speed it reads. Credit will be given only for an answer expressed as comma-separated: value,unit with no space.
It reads 6900,rpm
